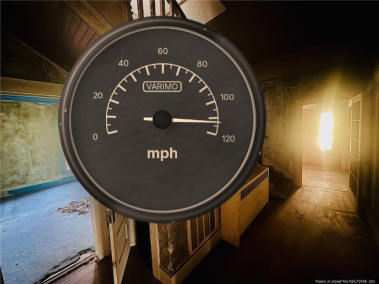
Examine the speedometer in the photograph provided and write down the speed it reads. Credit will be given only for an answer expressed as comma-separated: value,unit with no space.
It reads 112.5,mph
